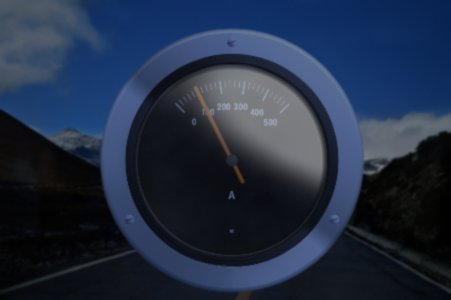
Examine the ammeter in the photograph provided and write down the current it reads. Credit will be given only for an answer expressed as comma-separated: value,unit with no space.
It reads 100,A
